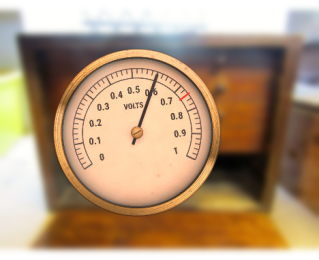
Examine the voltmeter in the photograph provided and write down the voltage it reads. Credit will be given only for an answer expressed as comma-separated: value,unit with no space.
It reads 0.6,V
